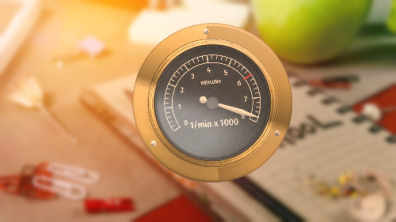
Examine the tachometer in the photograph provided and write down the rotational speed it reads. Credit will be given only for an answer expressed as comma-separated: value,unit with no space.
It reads 7800,rpm
